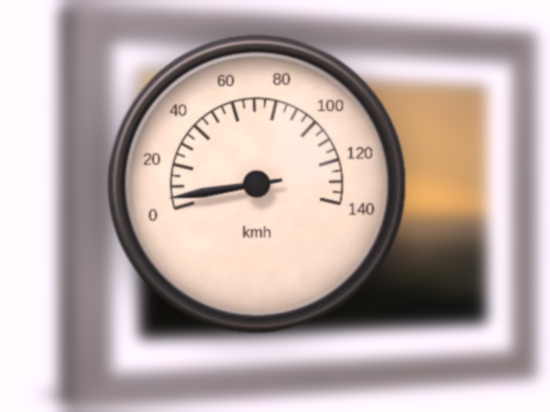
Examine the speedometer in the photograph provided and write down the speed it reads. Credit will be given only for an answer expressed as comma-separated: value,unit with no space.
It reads 5,km/h
